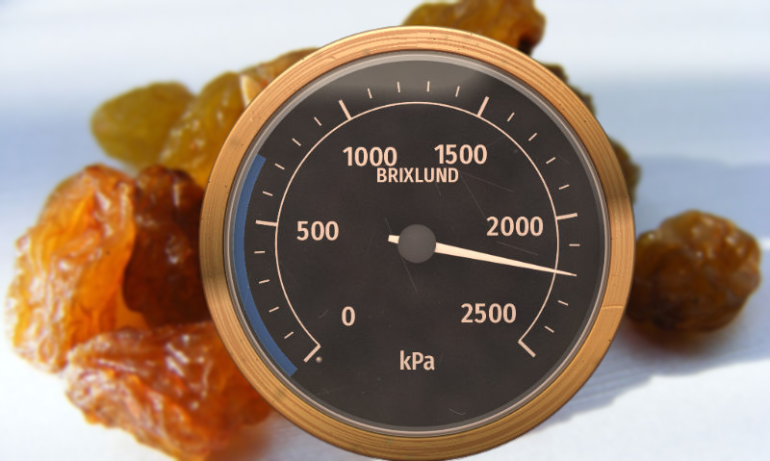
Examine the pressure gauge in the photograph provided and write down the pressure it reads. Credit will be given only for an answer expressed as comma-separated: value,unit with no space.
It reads 2200,kPa
